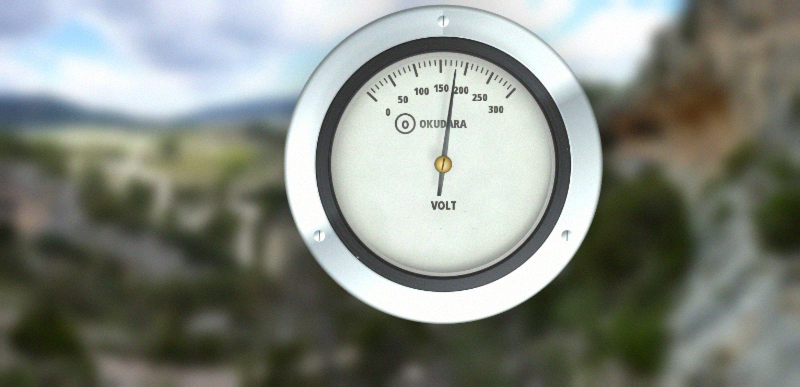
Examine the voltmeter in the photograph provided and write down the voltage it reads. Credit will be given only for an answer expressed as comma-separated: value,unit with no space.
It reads 180,V
